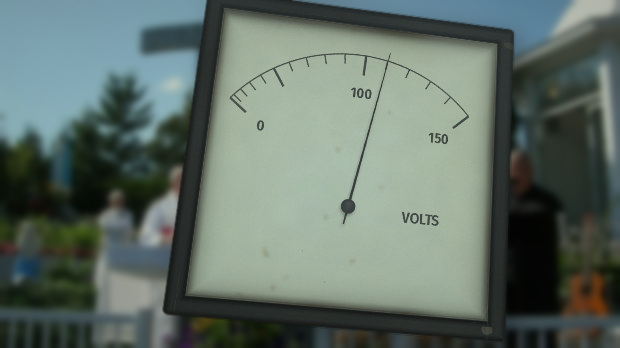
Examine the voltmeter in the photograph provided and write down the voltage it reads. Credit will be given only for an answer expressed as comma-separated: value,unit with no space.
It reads 110,V
